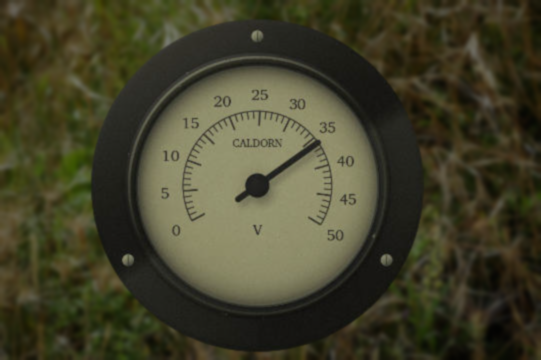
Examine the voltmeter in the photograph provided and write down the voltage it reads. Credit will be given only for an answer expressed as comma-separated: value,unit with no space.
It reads 36,V
